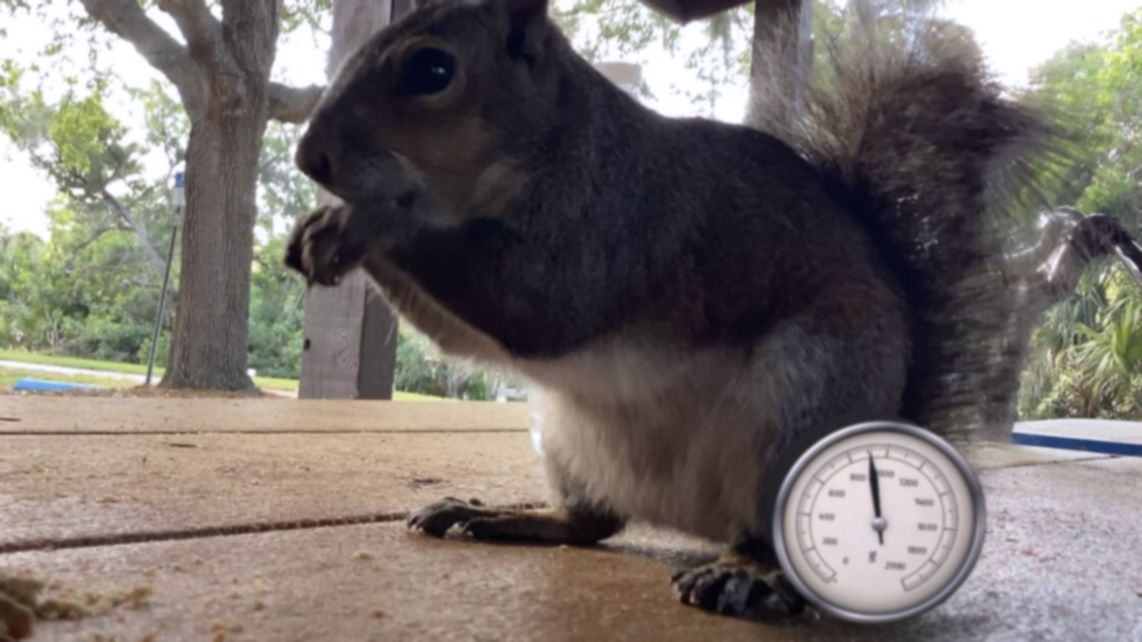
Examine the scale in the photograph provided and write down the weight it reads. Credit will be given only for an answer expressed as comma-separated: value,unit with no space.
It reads 900,g
